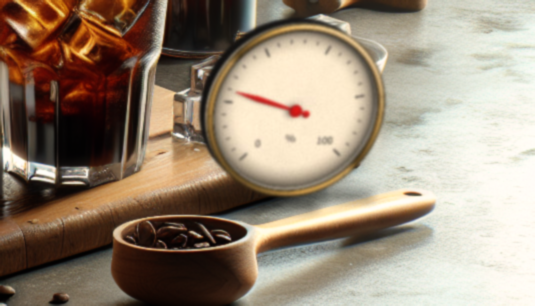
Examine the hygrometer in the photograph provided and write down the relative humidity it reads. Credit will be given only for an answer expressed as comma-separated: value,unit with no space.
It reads 24,%
